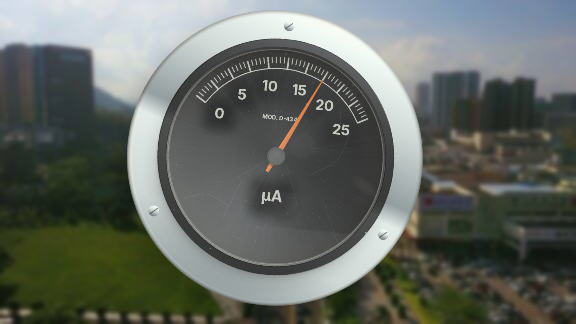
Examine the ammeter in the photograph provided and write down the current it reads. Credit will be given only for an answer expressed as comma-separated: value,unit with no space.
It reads 17.5,µA
